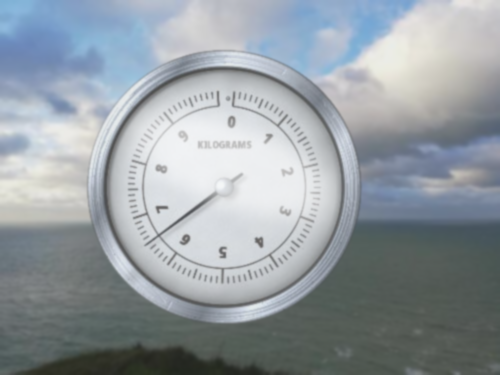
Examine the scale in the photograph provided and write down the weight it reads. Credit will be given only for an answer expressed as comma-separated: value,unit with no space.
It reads 6.5,kg
